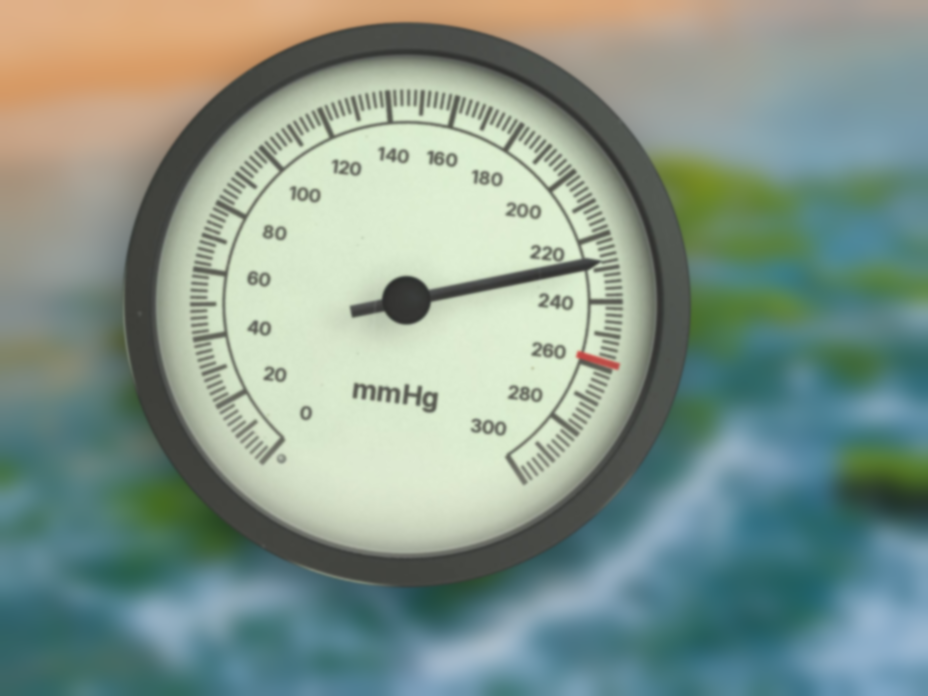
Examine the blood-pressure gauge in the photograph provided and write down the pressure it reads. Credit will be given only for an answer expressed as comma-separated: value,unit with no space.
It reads 228,mmHg
